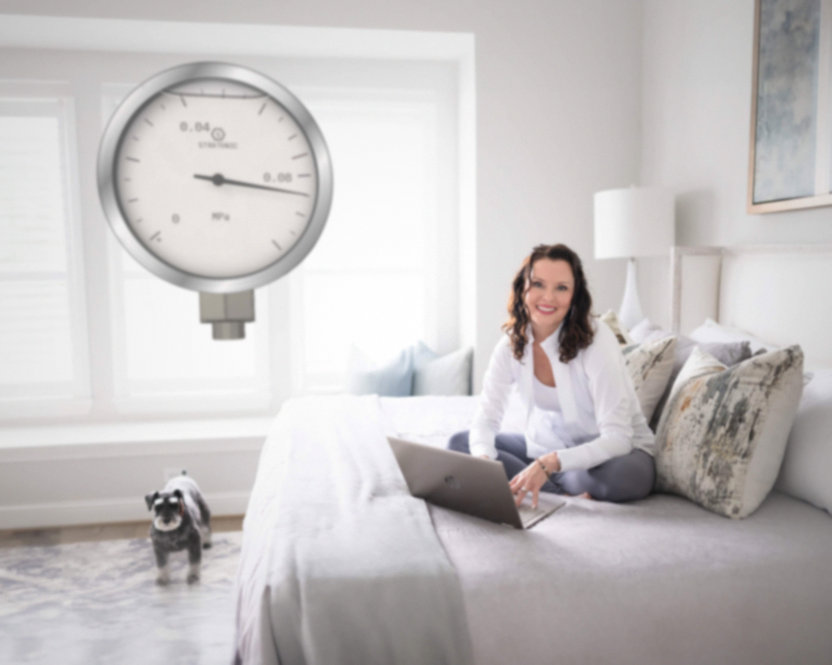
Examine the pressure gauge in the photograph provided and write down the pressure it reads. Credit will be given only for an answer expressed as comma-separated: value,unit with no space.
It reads 0.085,MPa
